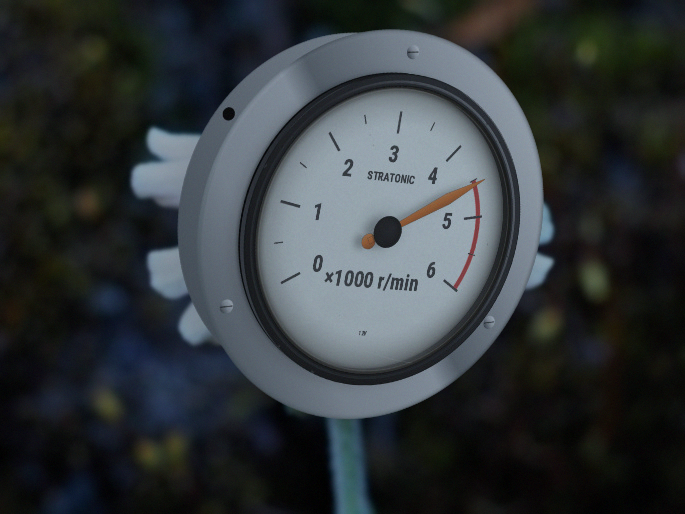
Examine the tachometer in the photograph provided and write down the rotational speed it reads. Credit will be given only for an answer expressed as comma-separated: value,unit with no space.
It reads 4500,rpm
